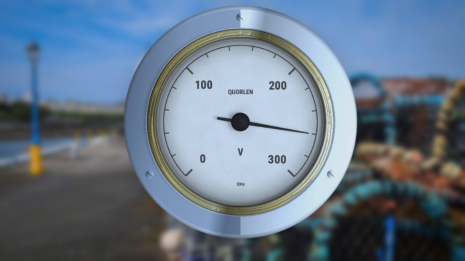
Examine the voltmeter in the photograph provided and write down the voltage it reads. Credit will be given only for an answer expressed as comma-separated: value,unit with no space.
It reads 260,V
